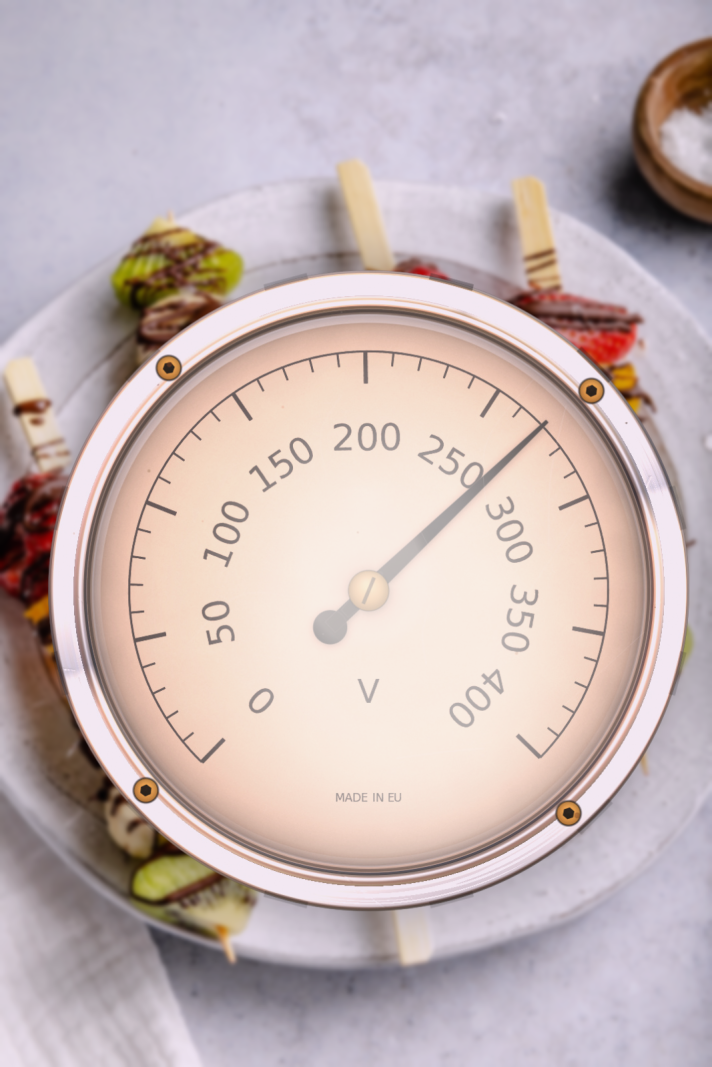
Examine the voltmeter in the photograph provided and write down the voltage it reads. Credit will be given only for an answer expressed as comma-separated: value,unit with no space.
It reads 270,V
